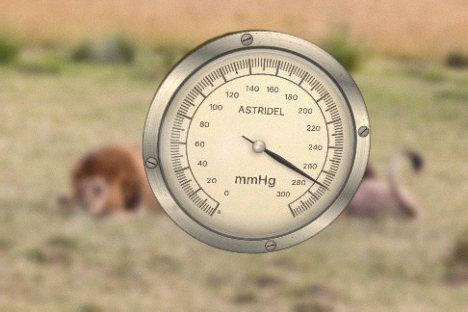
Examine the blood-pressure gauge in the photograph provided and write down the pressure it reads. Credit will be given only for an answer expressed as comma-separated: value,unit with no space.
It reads 270,mmHg
